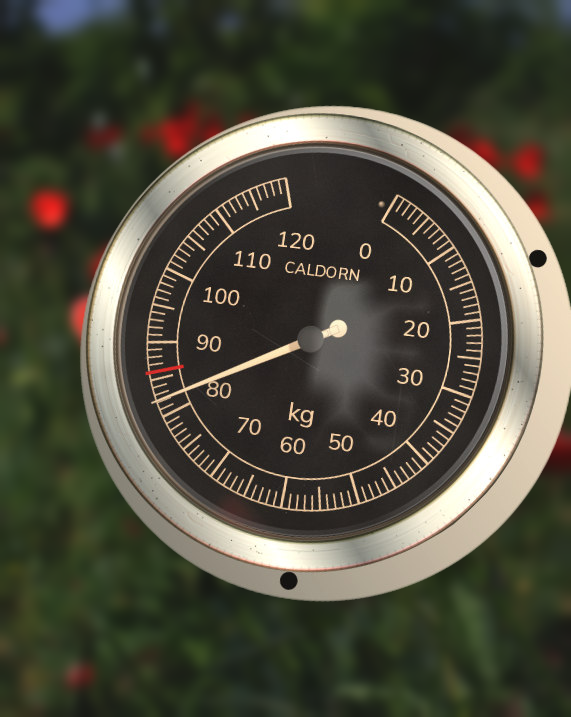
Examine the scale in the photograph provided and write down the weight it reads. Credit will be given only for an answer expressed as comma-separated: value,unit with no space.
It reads 82,kg
